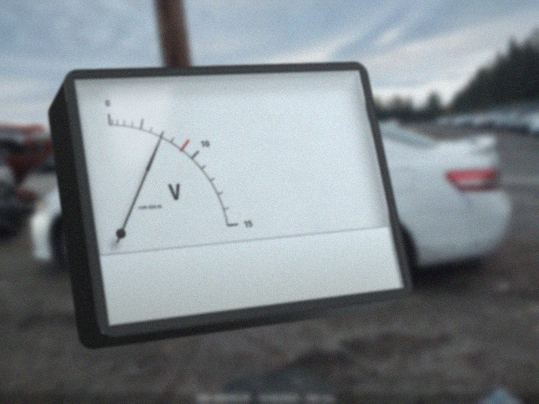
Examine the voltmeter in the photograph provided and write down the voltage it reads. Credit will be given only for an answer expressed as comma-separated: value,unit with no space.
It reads 7,V
